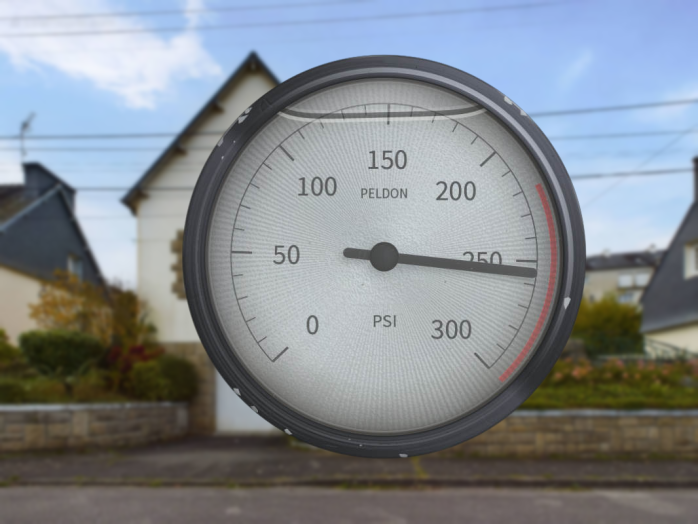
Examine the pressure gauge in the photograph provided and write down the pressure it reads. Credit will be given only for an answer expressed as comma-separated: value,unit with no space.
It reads 255,psi
